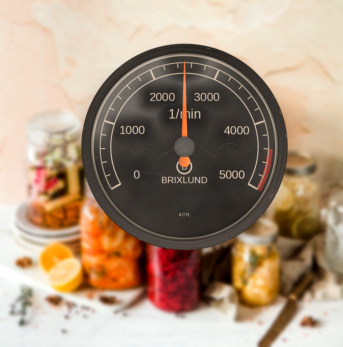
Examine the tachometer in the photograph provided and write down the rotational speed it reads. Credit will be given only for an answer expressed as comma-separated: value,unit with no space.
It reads 2500,rpm
